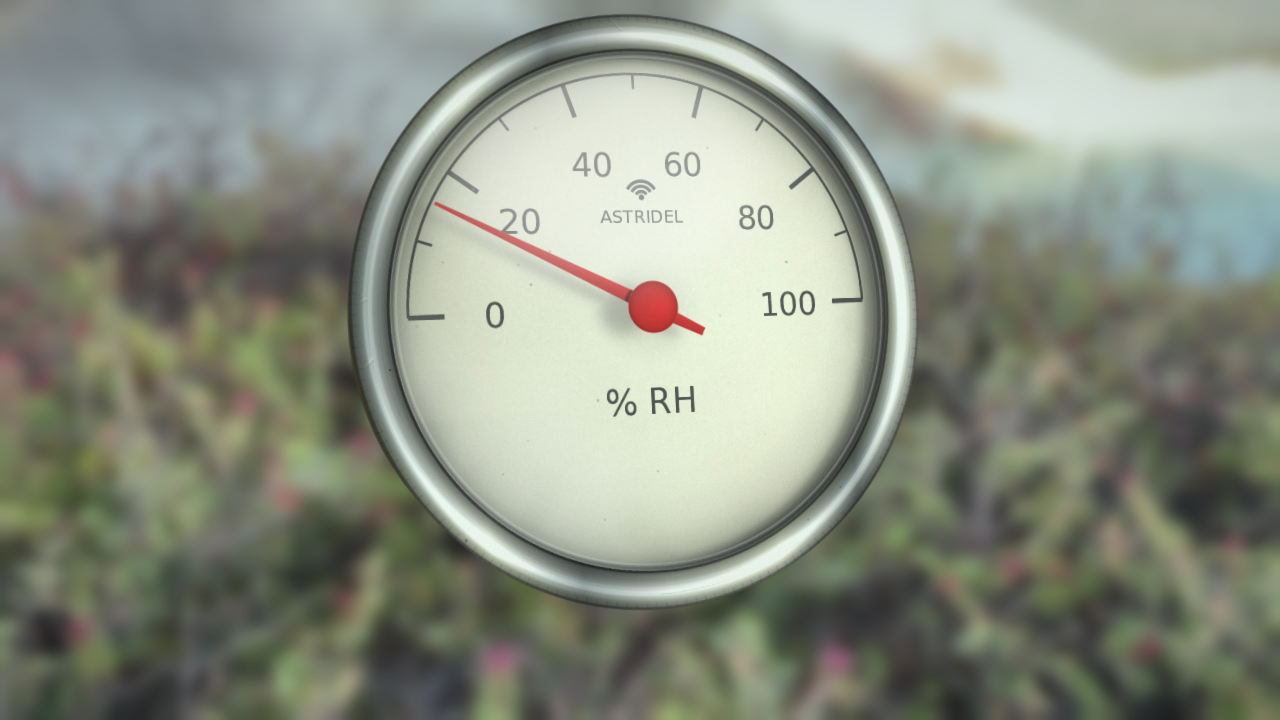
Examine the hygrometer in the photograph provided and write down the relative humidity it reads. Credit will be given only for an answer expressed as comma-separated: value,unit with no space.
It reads 15,%
